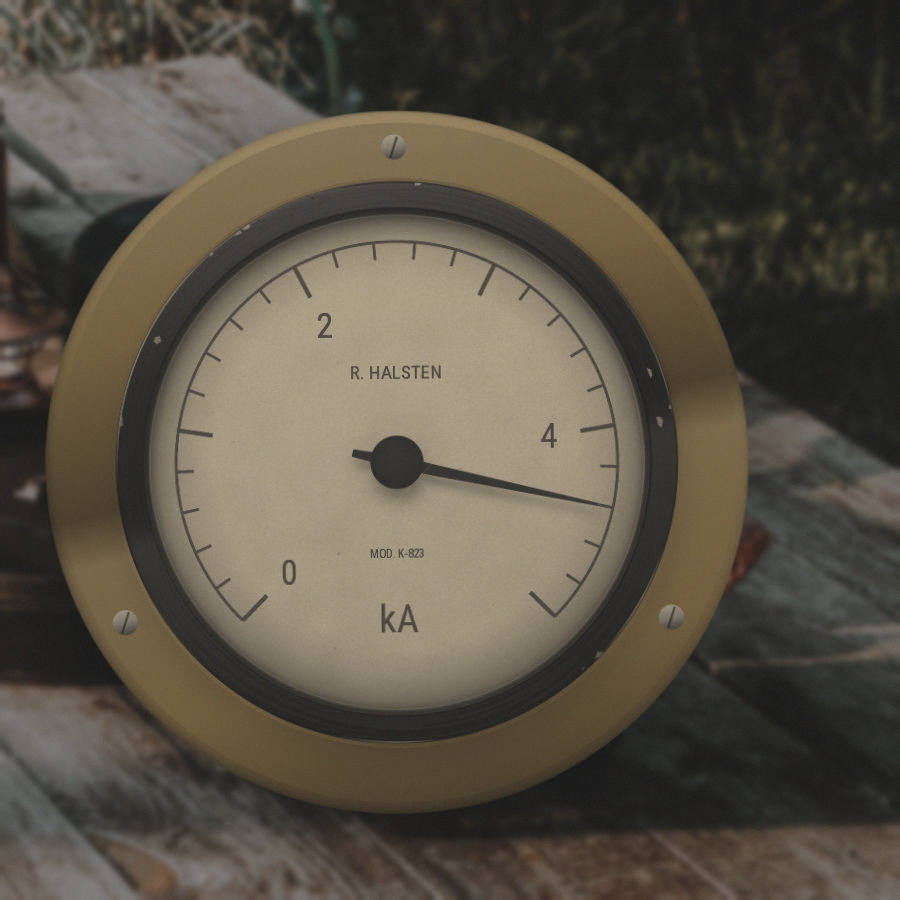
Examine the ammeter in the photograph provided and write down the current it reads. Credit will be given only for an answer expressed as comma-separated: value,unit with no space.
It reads 4.4,kA
